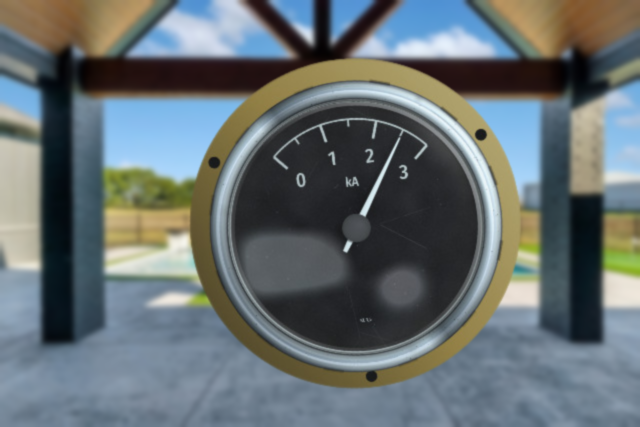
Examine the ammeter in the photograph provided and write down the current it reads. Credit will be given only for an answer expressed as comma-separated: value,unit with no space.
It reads 2.5,kA
